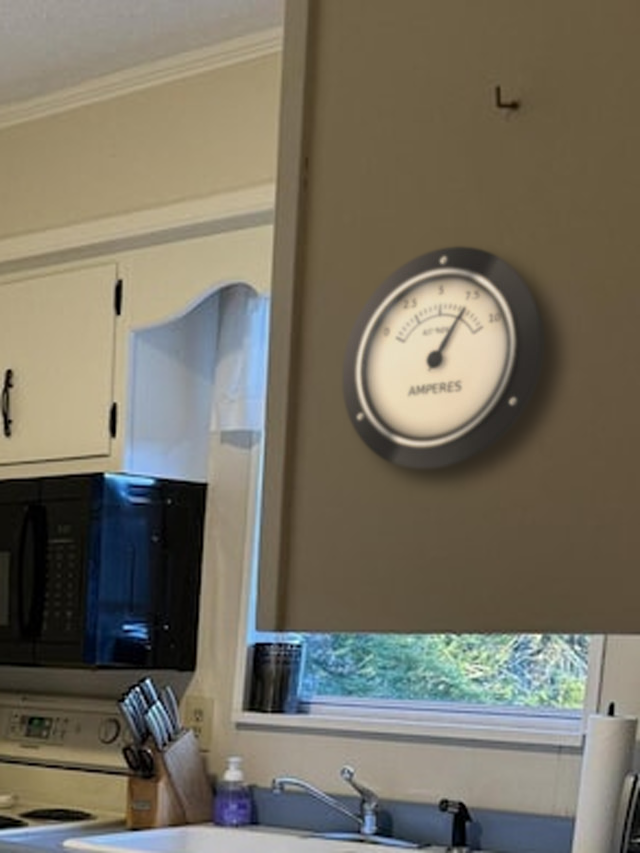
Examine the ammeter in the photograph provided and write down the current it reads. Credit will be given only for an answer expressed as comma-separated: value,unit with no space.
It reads 7.5,A
